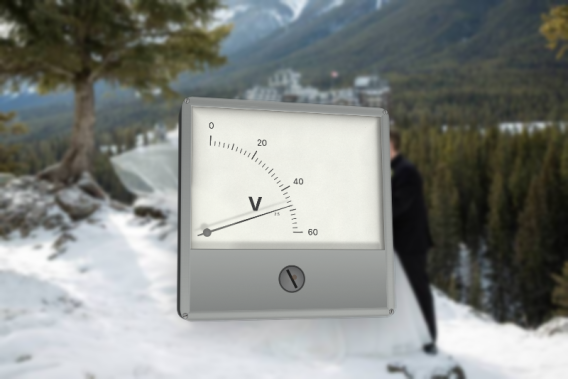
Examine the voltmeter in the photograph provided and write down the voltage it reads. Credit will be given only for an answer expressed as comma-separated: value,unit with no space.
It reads 48,V
